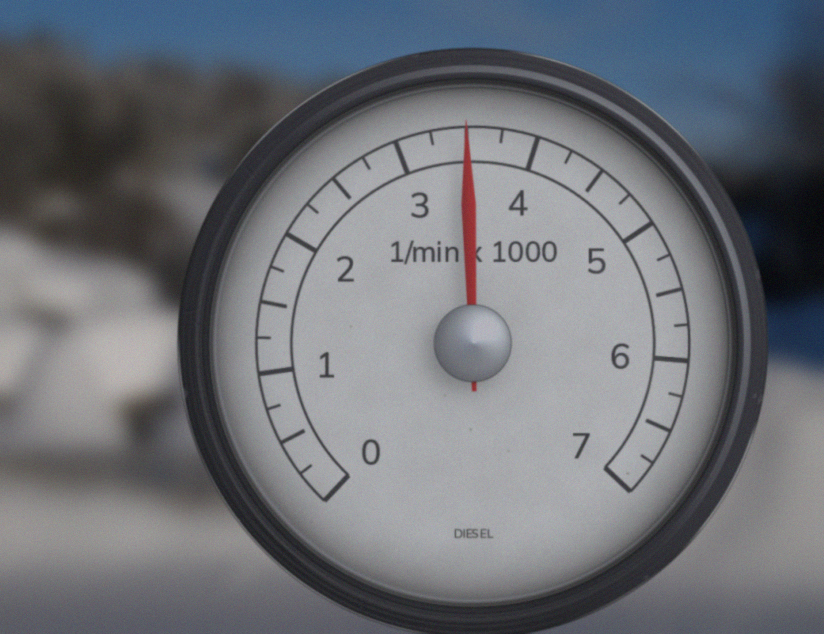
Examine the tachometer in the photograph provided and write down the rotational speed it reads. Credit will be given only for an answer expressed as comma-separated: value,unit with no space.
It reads 3500,rpm
